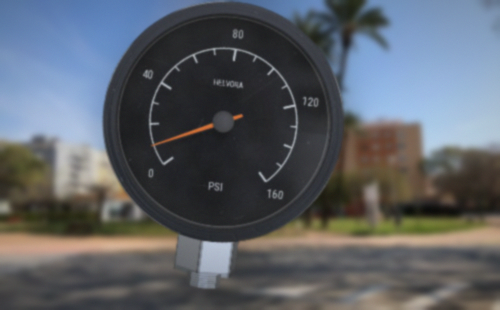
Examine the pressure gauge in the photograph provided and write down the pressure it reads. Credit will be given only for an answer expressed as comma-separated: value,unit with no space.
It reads 10,psi
